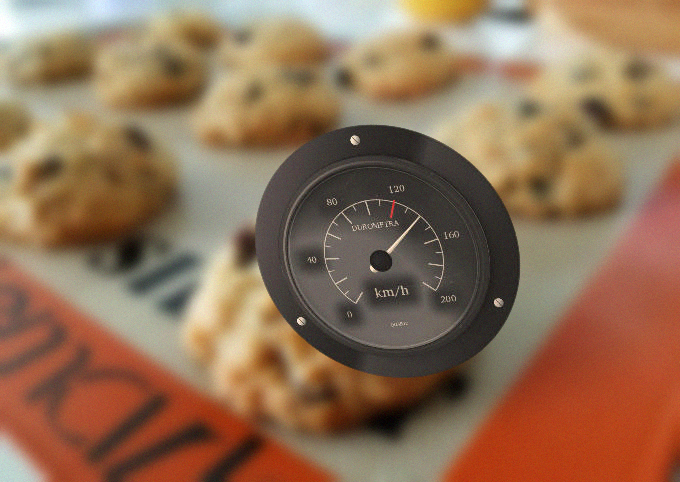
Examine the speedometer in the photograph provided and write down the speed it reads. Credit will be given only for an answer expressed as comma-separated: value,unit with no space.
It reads 140,km/h
